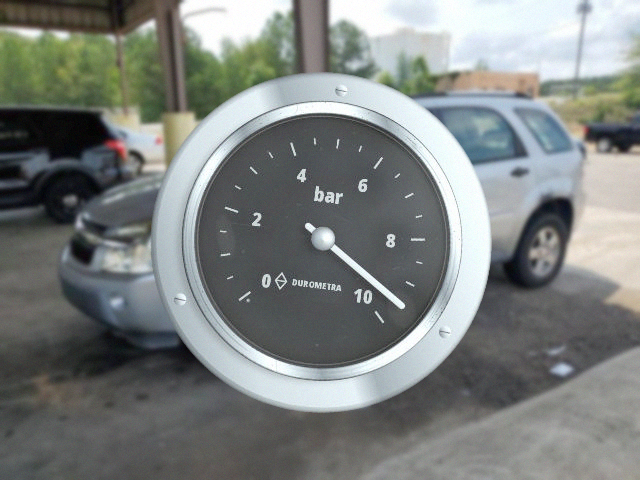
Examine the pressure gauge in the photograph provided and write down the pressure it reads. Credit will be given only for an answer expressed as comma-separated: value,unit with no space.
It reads 9.5,bar
